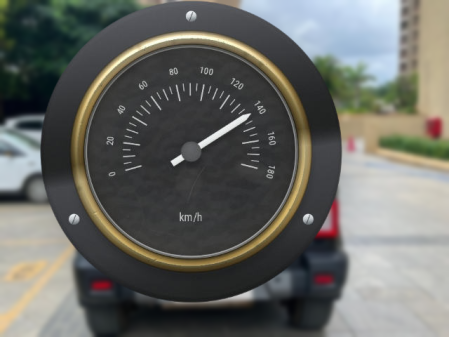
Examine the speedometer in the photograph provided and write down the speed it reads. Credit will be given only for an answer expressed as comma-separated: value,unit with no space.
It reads 140,km/h
